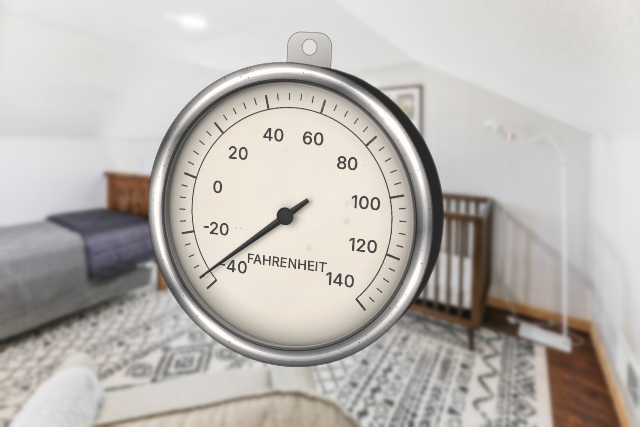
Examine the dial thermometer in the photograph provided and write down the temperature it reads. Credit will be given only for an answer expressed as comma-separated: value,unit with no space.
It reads -36,°F
